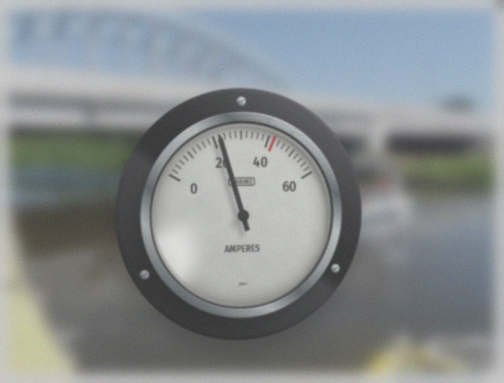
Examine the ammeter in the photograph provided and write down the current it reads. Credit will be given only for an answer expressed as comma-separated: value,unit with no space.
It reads 22,A
